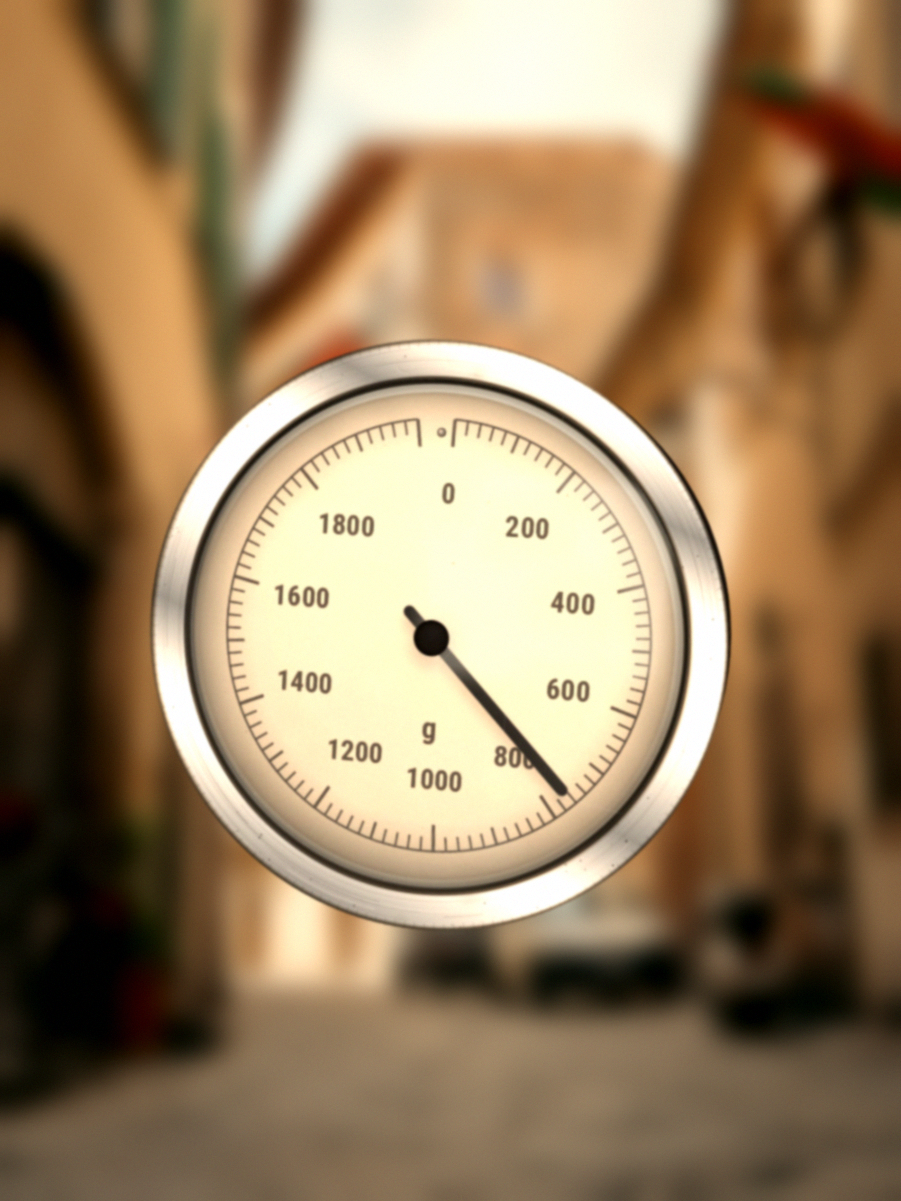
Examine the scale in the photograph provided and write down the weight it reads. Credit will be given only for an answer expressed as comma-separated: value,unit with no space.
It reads 760,g
